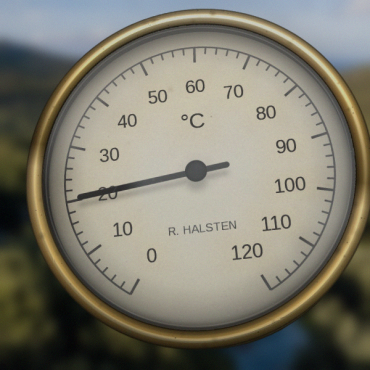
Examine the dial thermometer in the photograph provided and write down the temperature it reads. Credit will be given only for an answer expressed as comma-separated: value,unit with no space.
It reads 20,°C
